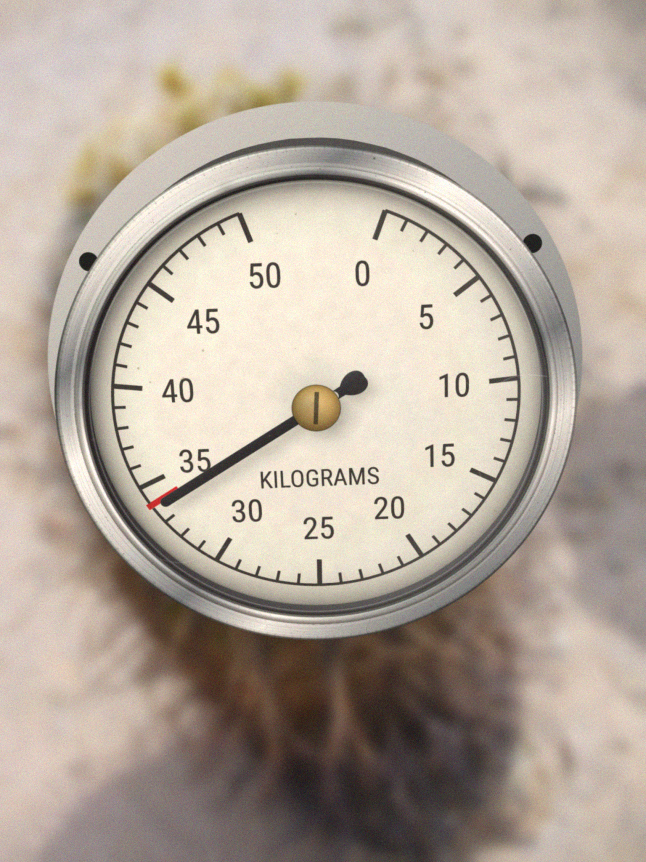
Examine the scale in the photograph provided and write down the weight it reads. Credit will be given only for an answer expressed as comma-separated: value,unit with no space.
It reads 34,kg
